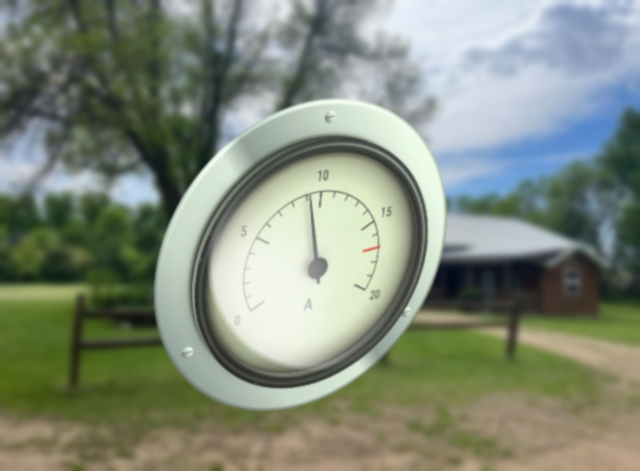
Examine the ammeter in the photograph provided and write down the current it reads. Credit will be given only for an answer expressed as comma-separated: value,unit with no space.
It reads 9,A
